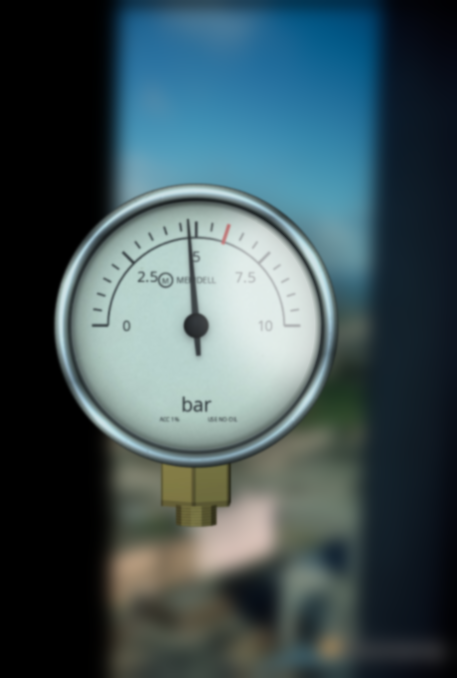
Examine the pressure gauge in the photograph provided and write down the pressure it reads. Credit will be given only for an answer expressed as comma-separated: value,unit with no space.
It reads 4.75,bar
